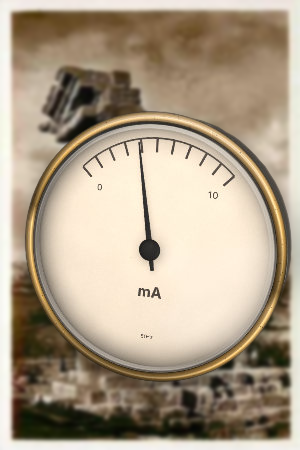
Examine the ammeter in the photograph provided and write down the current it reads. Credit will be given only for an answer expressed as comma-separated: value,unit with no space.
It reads 4,mA
